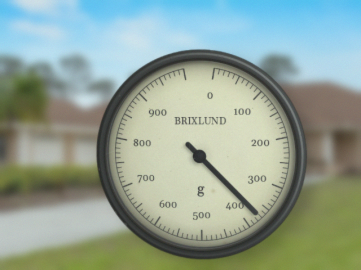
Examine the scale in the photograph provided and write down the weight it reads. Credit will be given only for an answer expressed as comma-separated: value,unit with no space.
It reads 370,g
